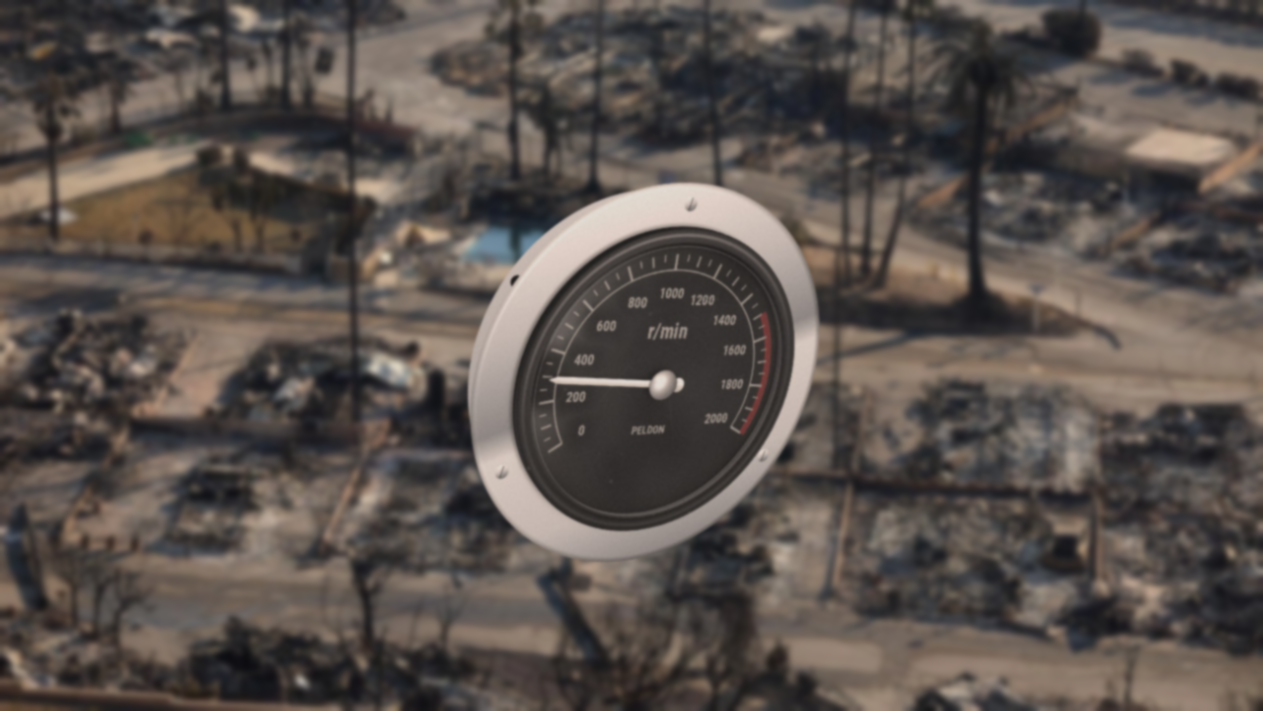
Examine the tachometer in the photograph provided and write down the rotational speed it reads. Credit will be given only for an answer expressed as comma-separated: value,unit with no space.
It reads 300,rpm
